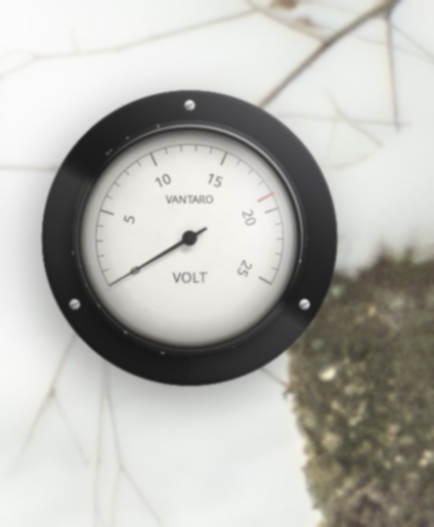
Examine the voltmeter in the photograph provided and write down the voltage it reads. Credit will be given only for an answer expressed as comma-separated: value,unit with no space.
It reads 0,V
